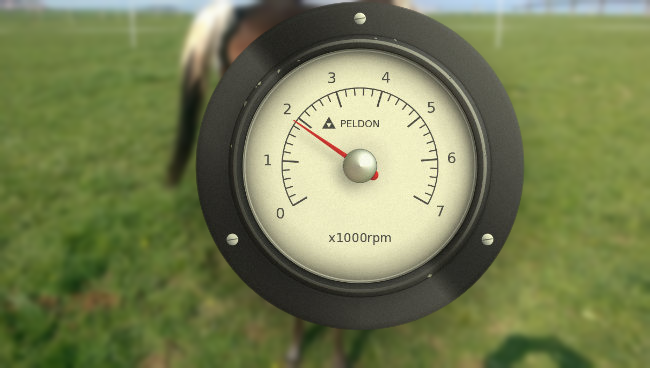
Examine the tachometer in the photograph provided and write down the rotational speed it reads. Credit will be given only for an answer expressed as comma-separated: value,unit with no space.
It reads 1900,rpm
